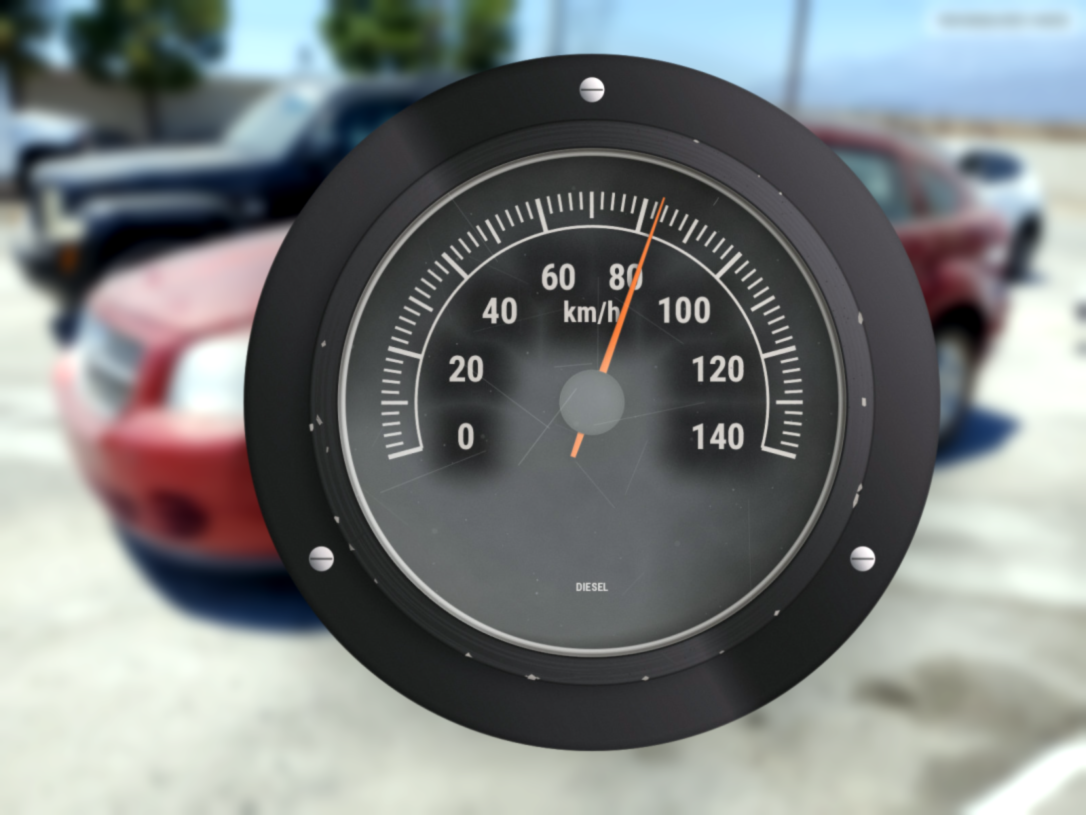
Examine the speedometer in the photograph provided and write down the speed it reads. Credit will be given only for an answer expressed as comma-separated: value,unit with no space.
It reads 83,km/h
